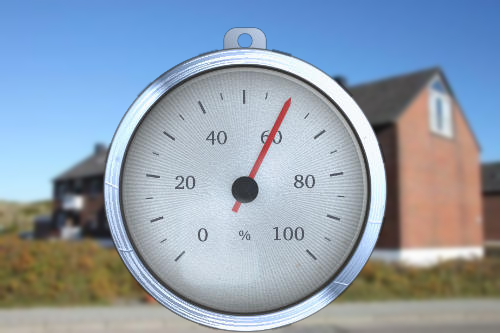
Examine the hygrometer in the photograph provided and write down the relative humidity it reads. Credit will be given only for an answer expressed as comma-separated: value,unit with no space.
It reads 60,%
